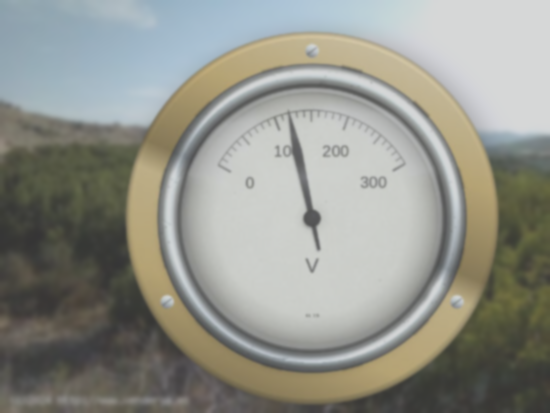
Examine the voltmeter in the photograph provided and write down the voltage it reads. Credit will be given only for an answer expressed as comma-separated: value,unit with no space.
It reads 120,V
